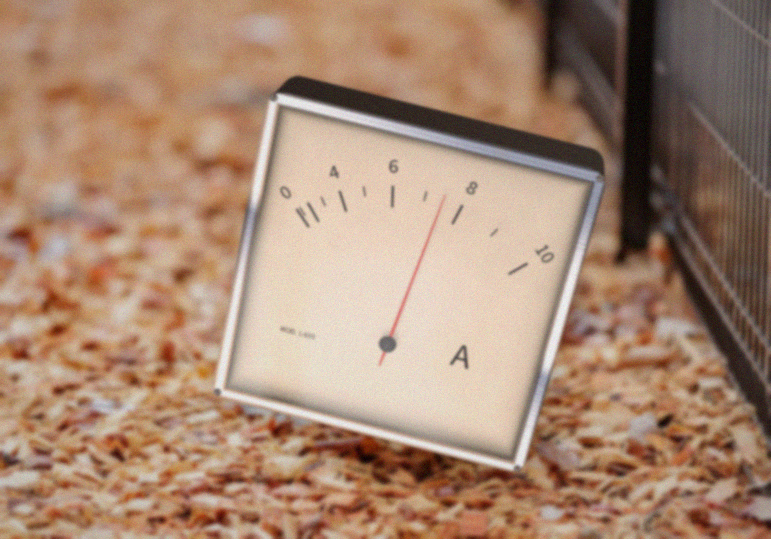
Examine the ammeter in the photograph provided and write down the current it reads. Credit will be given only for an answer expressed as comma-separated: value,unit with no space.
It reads 7.5,A
